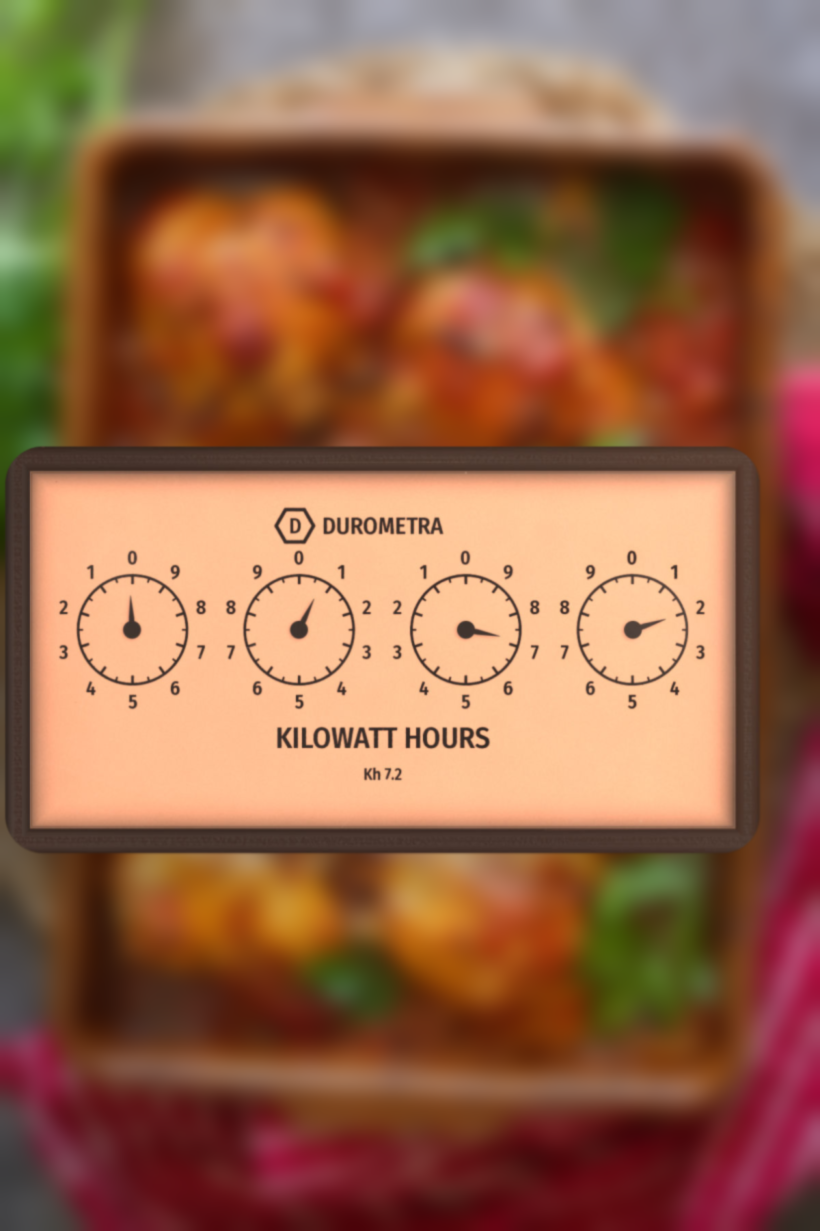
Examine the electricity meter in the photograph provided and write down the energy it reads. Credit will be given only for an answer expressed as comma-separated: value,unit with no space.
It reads 72,kWh
